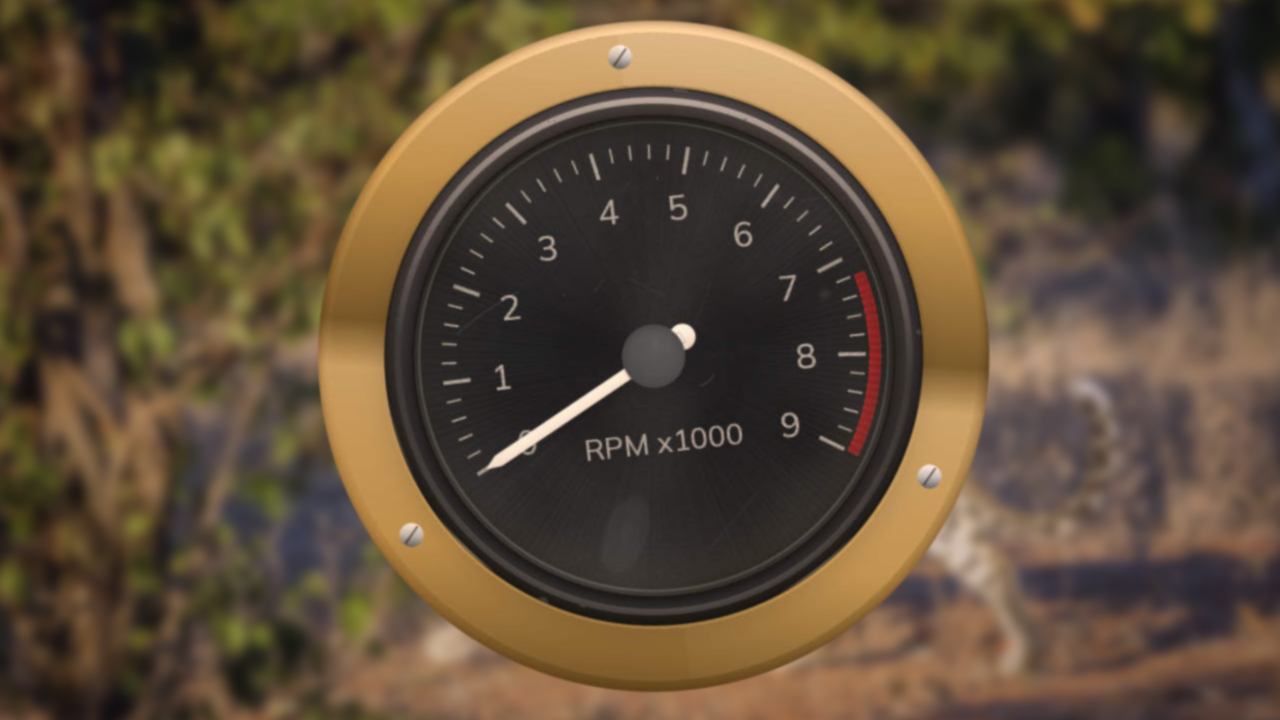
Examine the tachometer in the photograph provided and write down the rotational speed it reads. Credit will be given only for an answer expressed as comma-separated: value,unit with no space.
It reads 0,rpm
